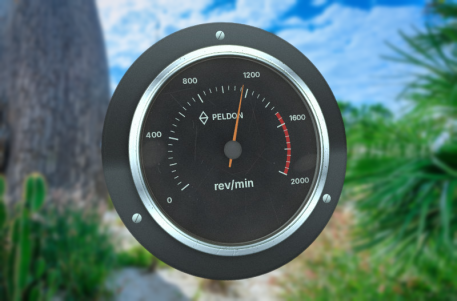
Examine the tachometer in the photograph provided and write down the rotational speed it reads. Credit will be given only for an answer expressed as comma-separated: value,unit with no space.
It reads 1150,rpm
